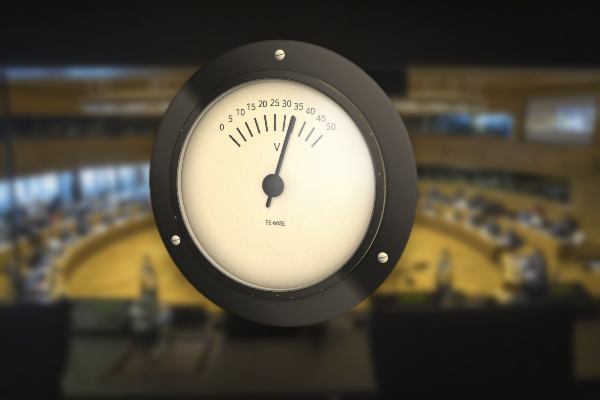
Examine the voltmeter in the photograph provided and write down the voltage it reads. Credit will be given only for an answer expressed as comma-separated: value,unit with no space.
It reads 35,V
